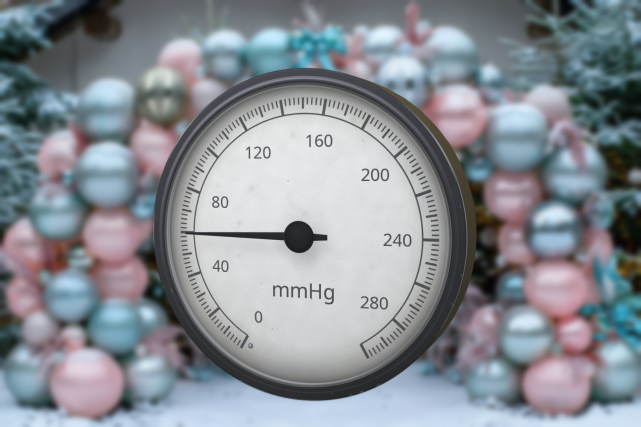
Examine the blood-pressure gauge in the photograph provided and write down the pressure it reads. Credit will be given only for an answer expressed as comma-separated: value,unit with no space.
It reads 60,mmHg
